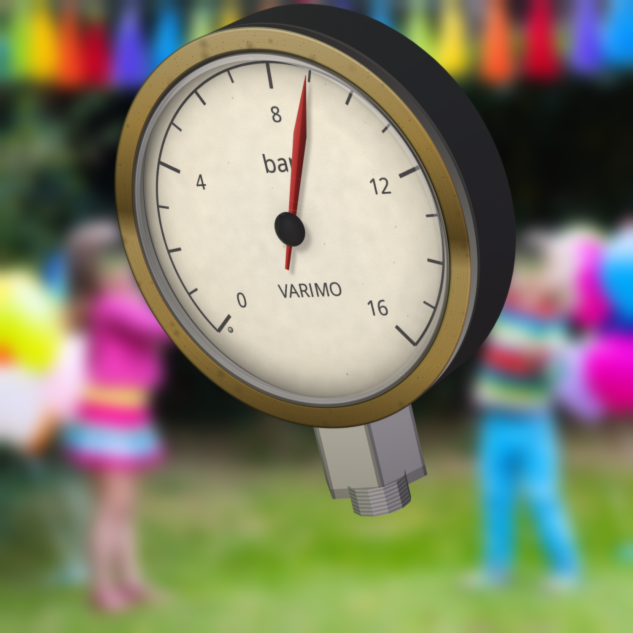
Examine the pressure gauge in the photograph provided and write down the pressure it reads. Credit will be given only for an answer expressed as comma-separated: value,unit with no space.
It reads 9,bar
